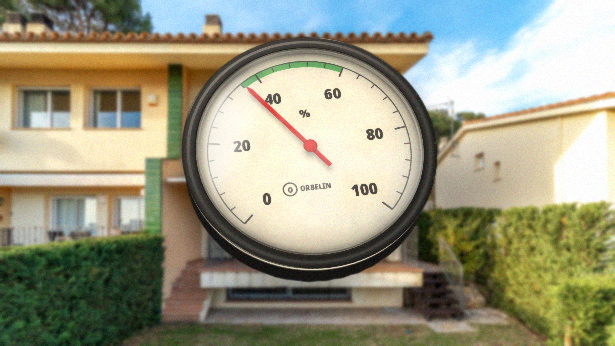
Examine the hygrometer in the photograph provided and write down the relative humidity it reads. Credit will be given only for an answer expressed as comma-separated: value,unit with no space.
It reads 36,%
